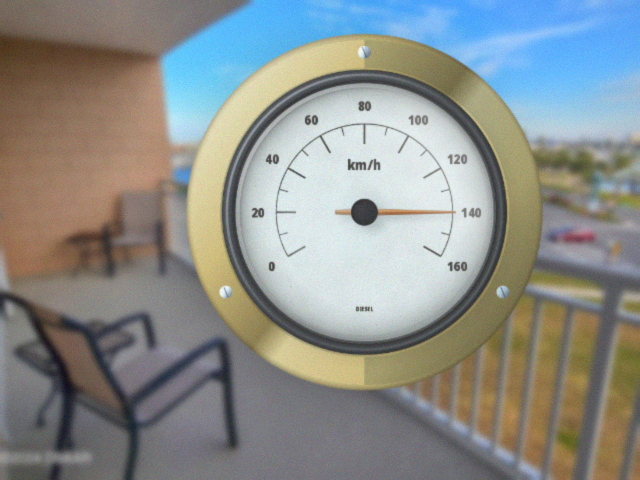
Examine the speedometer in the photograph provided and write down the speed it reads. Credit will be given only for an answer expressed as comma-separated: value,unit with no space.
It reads 140,km/h
